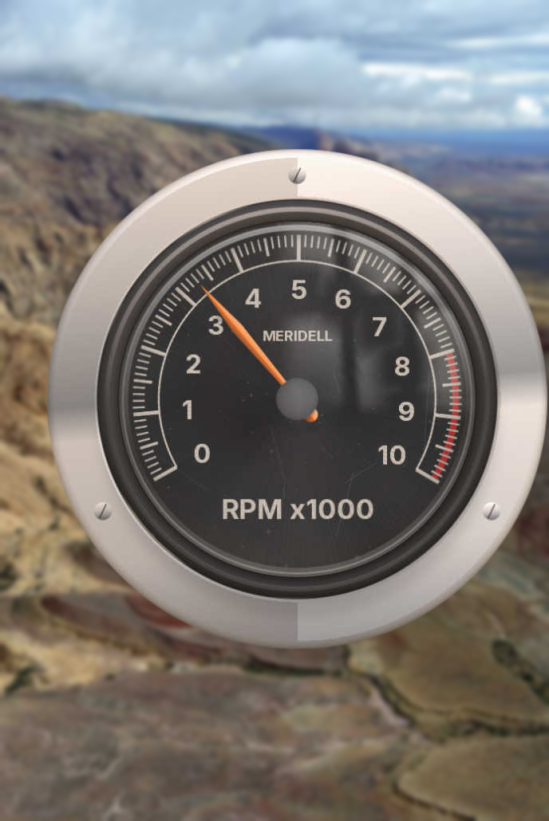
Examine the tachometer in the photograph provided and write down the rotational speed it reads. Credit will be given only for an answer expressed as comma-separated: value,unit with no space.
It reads 3300,rpm
